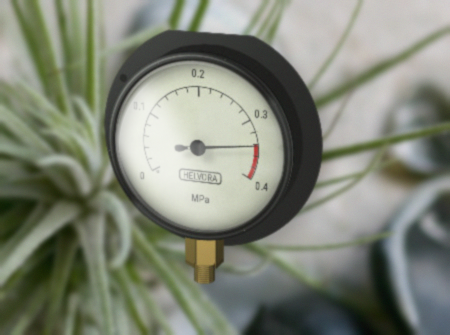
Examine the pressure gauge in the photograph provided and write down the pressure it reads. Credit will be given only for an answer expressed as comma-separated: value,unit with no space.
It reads 0.34,MPa
